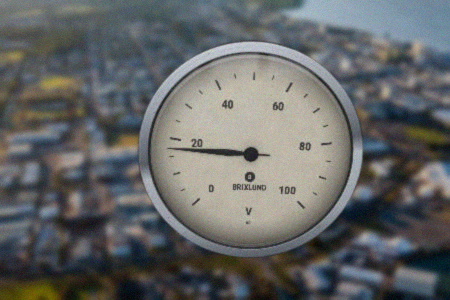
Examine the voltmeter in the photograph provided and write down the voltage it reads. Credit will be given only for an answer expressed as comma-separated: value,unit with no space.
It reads 17.5,V
